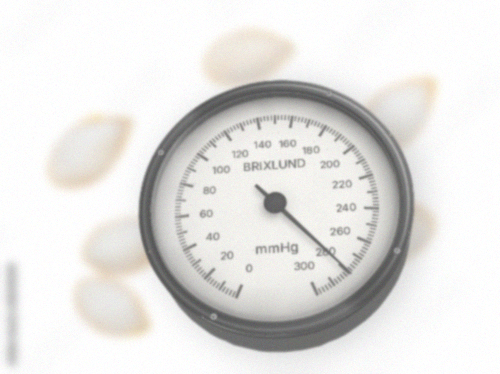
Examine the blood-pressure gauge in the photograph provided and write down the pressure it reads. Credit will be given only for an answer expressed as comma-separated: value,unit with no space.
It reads 280,mmHg
